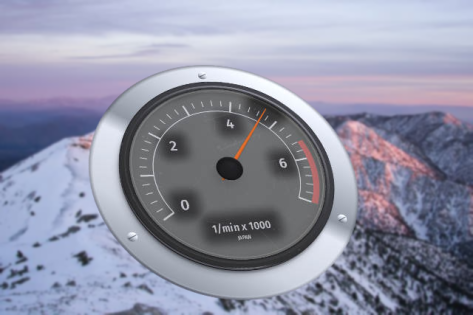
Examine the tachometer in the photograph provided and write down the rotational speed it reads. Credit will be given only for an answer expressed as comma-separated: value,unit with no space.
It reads 4700,rpm
